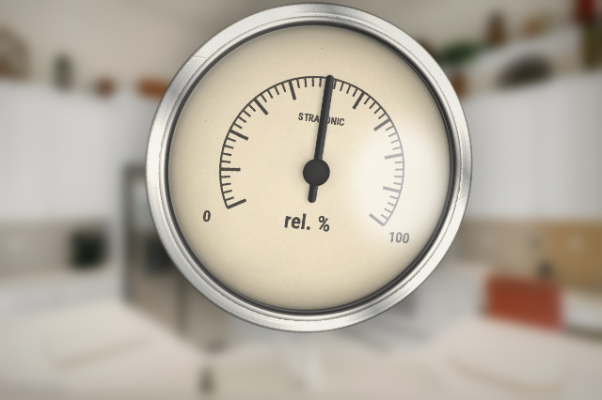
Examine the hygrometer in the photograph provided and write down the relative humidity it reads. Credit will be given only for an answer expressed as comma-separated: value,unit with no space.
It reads 50,%
